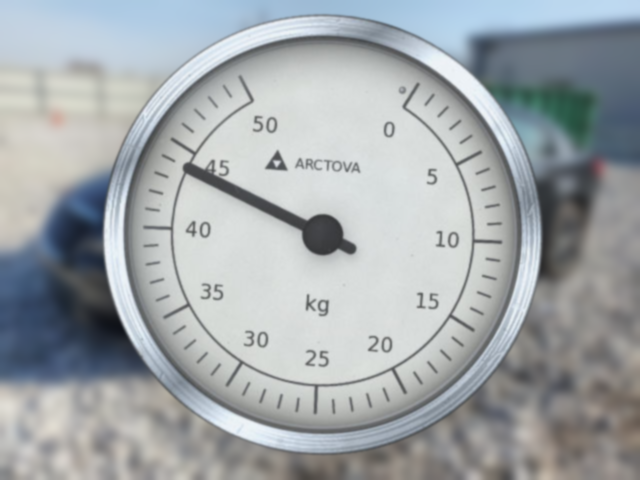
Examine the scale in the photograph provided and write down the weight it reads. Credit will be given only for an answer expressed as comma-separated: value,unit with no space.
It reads 44,kg
